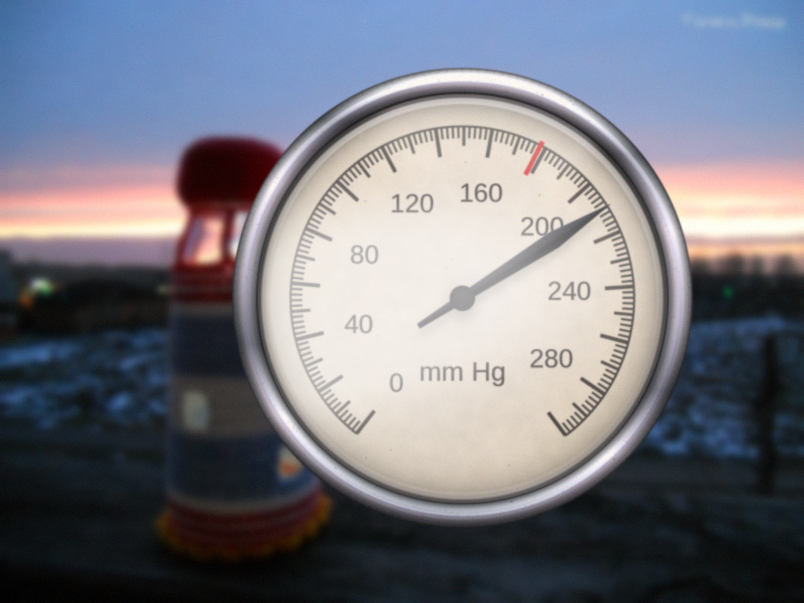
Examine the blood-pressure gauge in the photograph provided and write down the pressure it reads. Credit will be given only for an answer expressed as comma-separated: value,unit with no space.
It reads 210,mmHg
